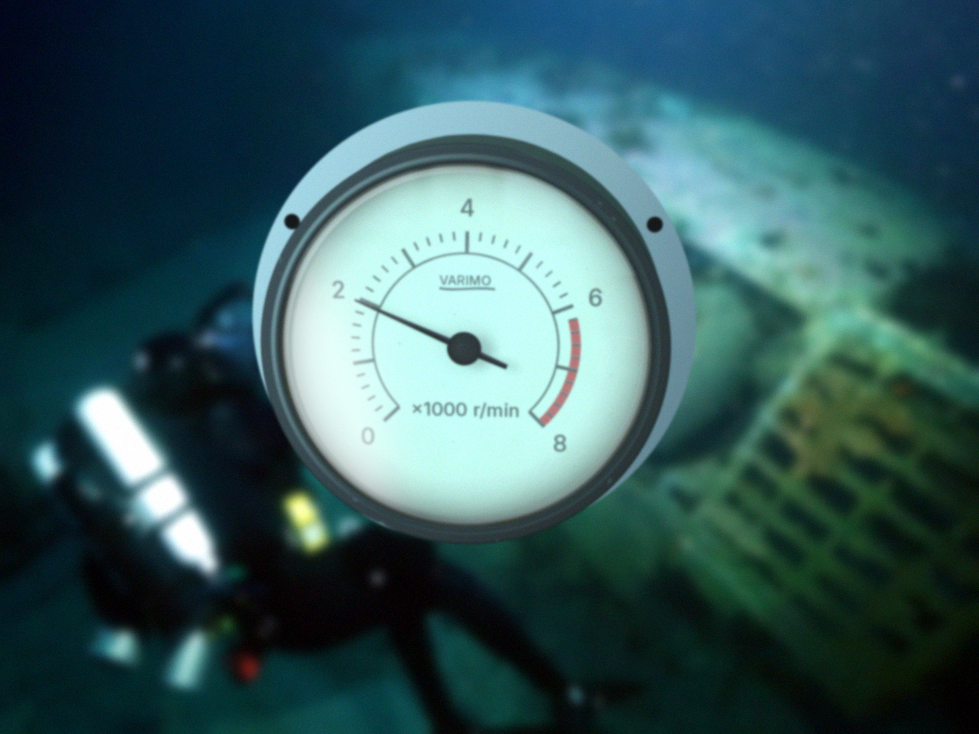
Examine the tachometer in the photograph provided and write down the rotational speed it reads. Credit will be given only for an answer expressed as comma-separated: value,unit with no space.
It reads 2000,rpm
